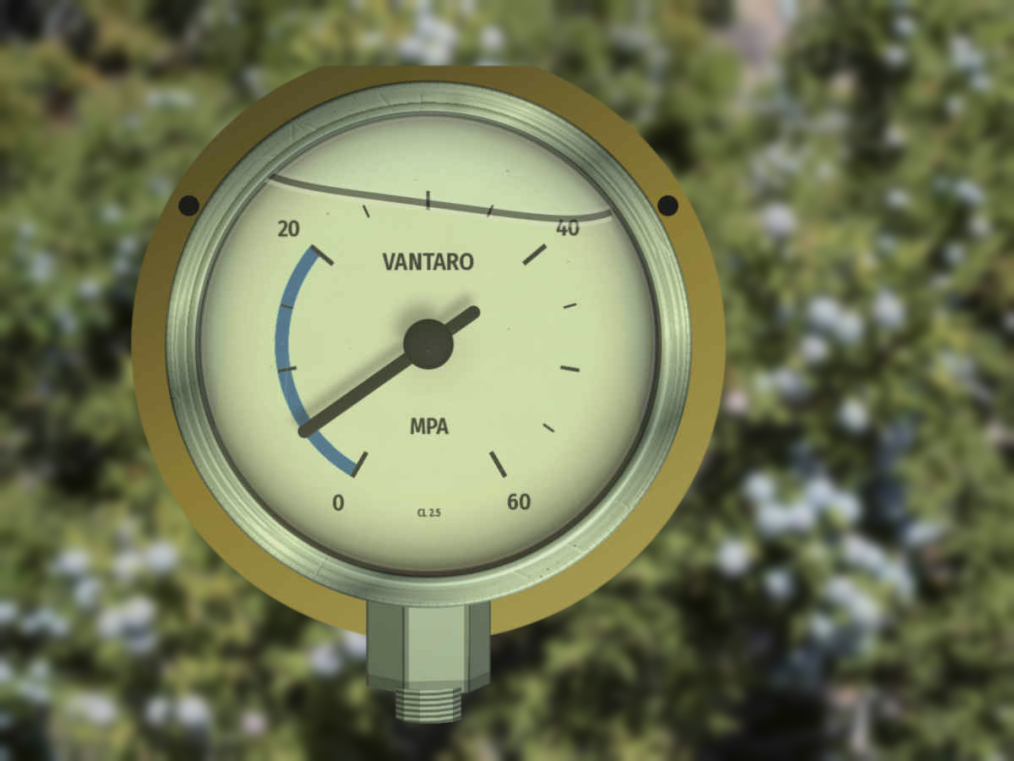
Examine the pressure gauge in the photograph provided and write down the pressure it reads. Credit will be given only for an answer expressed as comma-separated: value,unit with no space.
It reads 5,MPa
